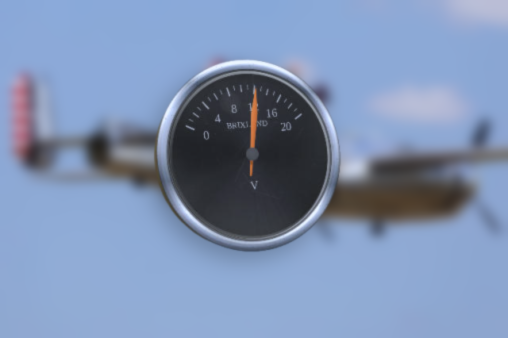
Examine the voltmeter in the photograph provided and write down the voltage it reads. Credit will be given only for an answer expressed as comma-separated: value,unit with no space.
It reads 12,V
